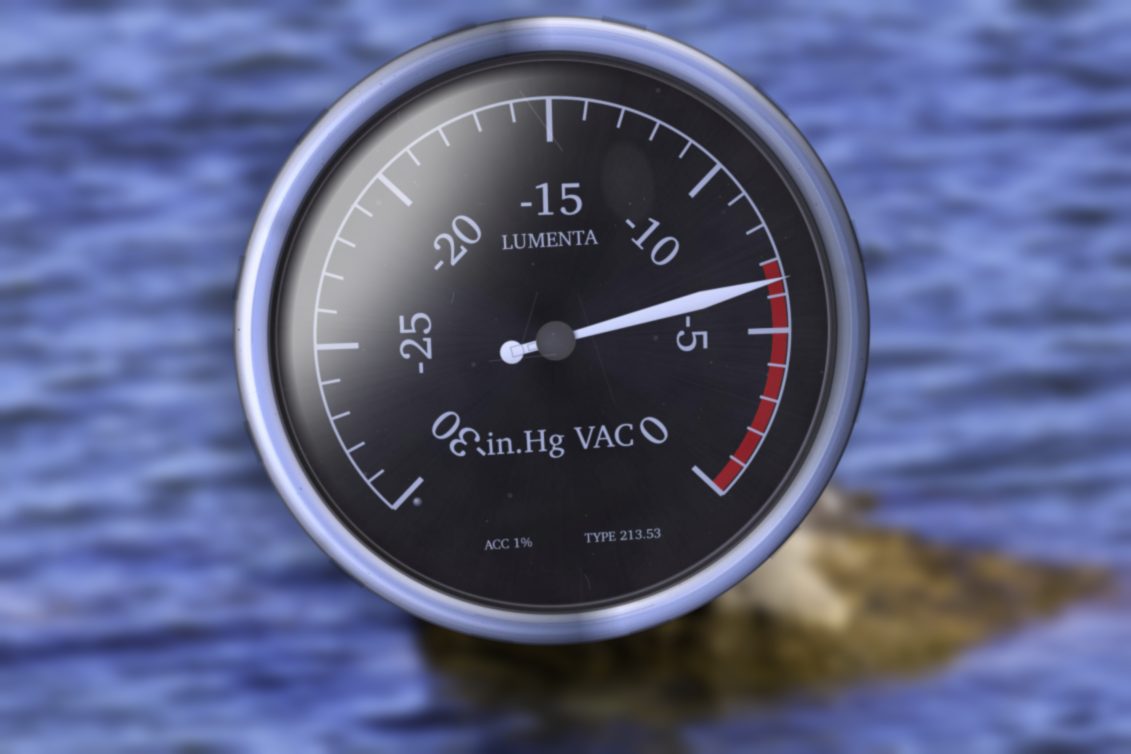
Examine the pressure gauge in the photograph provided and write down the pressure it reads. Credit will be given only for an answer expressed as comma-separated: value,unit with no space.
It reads -6.5,inHg
